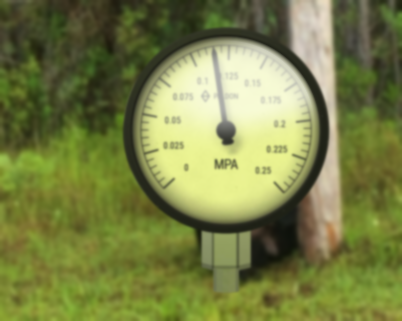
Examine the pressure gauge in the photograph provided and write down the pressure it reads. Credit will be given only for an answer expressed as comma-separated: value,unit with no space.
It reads 0.115,MPa
